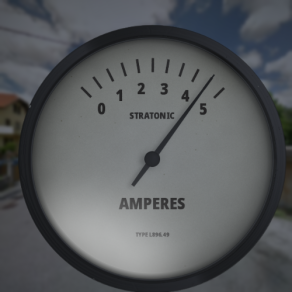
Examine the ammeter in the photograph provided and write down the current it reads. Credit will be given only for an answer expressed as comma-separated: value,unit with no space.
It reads 4.5,A
